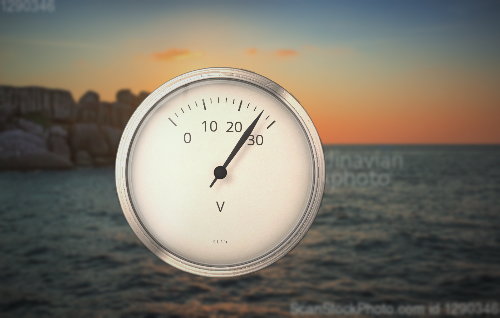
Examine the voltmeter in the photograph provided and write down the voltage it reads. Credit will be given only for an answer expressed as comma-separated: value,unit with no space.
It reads 26,V
